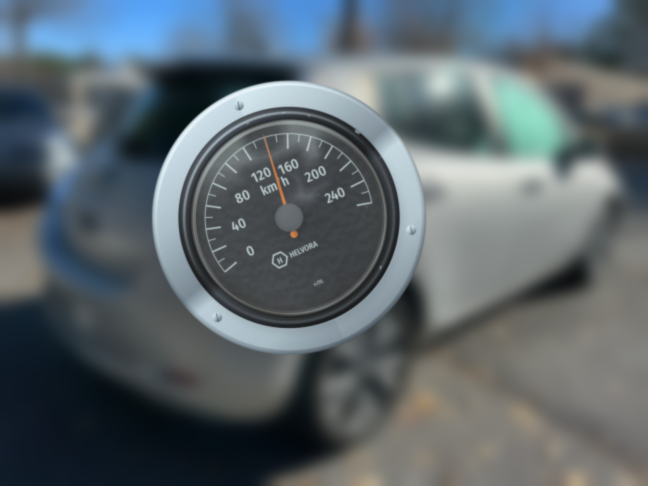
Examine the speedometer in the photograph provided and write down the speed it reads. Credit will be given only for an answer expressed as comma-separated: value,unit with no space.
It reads 140,km/h
